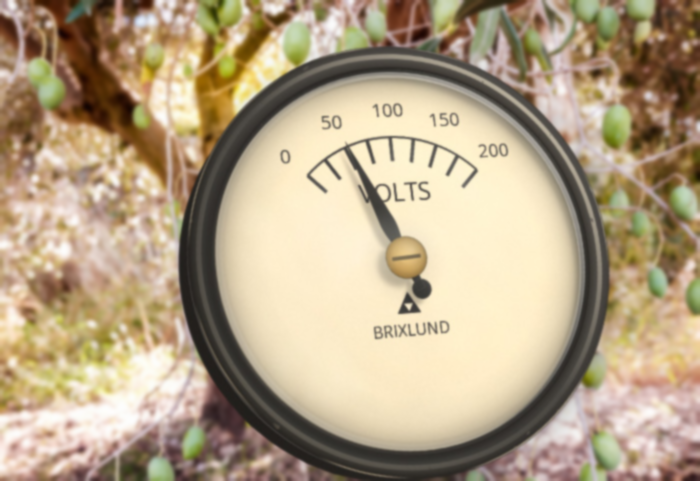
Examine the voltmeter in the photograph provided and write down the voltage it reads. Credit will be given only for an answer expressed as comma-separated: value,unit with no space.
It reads 50,V
